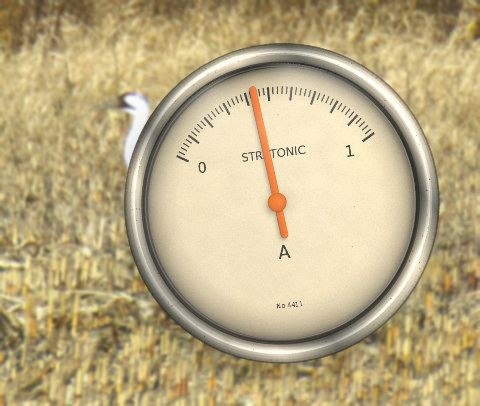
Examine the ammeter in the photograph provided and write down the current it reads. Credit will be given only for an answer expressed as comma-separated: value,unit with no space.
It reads 0.44,A
